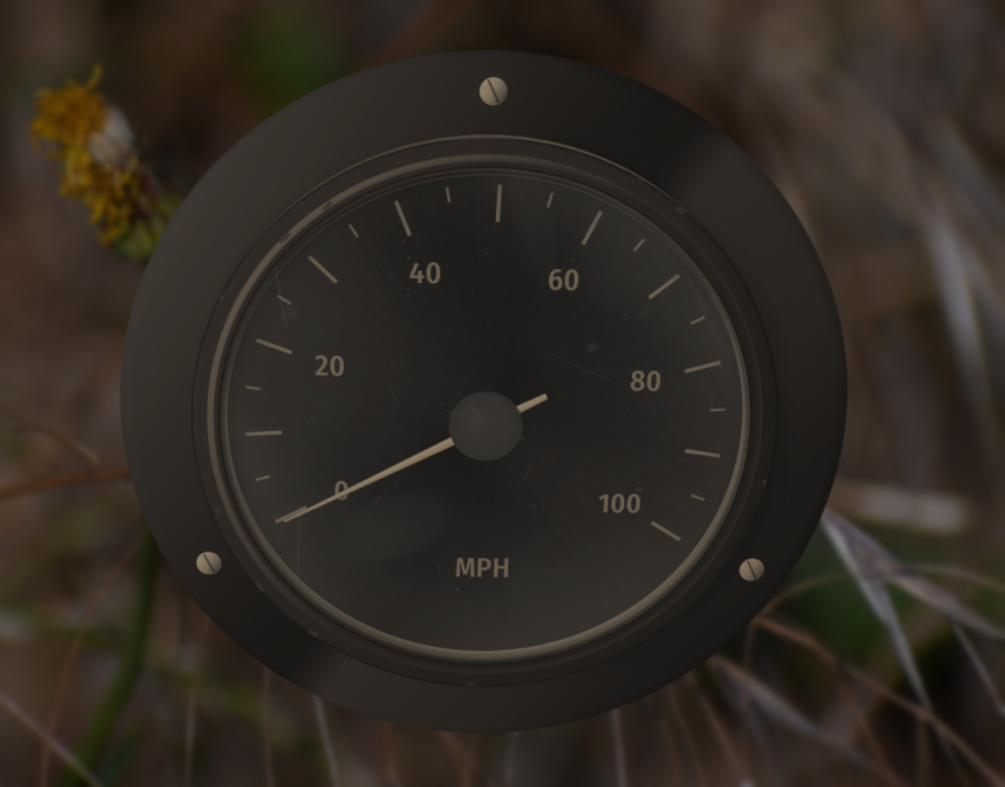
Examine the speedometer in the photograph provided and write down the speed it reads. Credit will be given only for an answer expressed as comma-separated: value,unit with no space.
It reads 0,mph
